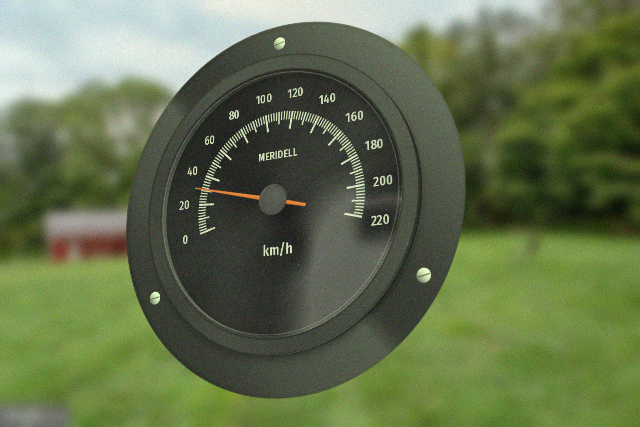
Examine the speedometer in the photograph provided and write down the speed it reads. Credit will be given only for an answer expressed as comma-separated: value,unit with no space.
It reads 30,km/h
